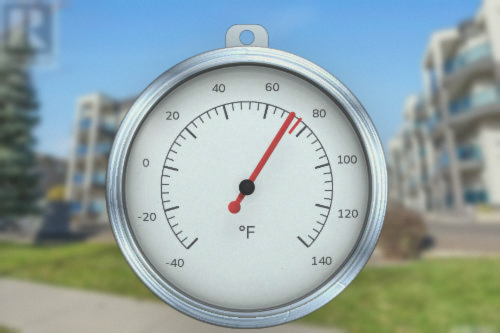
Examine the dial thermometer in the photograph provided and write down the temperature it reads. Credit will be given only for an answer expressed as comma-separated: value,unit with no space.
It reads 72,°F
